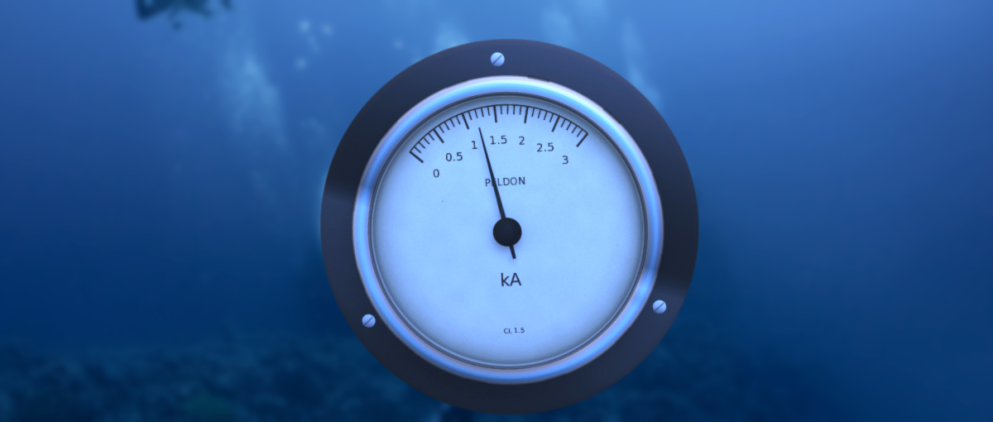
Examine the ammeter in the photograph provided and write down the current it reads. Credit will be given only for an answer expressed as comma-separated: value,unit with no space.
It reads 1.2,kA
